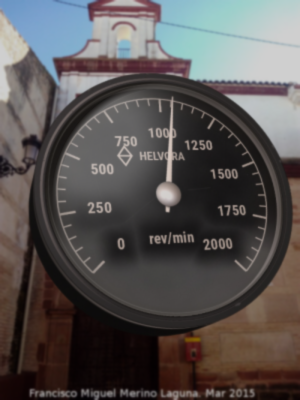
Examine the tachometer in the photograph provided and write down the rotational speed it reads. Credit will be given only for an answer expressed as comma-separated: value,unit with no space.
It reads 1050,rpm
